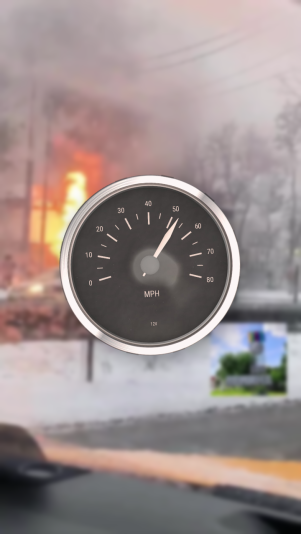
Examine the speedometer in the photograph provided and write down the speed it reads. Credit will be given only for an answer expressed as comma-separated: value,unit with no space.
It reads 52.5,mph
